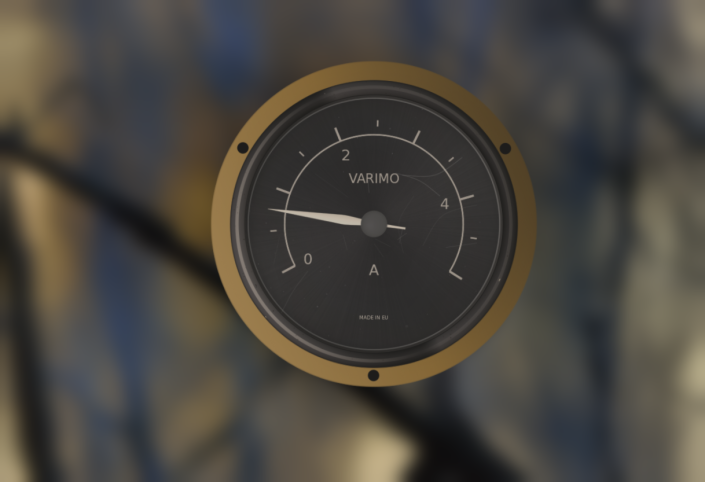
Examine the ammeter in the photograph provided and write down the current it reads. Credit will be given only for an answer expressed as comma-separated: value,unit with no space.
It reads 0.75,A
